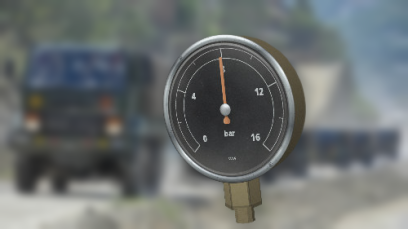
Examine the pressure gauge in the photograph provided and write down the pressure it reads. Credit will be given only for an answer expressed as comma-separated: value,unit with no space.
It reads 8,bar
